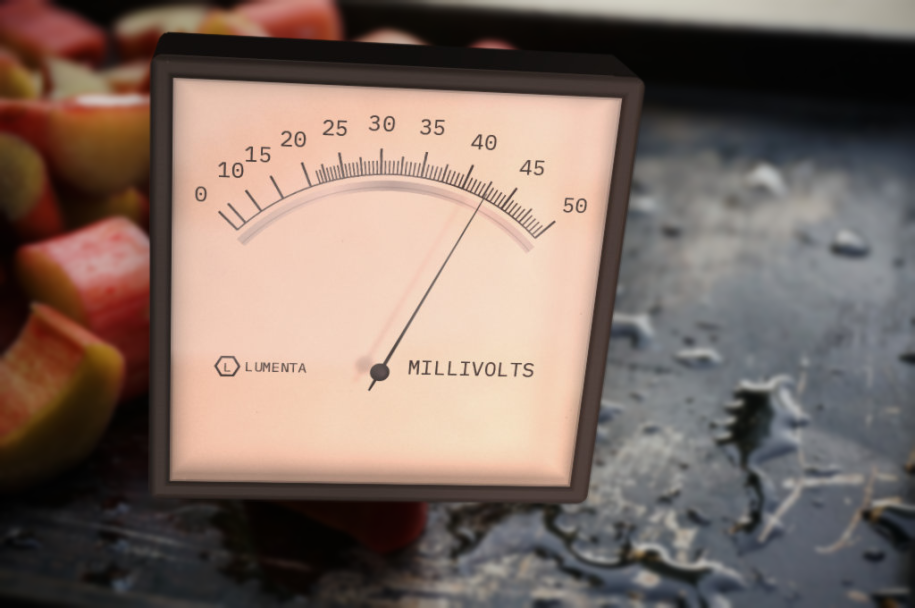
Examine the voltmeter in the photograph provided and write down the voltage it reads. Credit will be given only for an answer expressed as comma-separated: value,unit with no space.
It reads 42.5,mV
